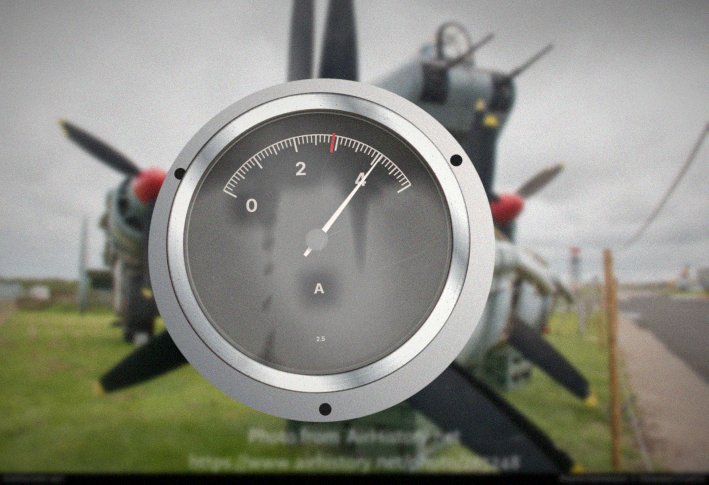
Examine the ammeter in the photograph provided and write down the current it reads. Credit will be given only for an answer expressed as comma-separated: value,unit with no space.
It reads 4.1,A
